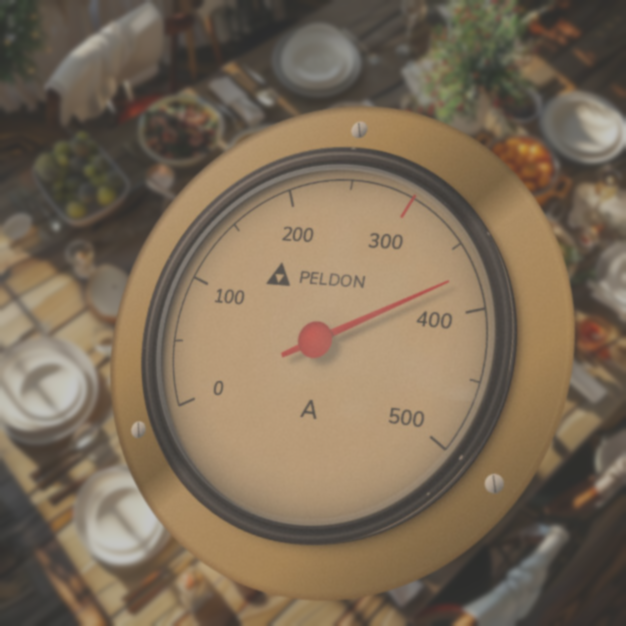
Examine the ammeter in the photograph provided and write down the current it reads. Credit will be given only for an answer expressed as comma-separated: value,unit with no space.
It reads 375,A
